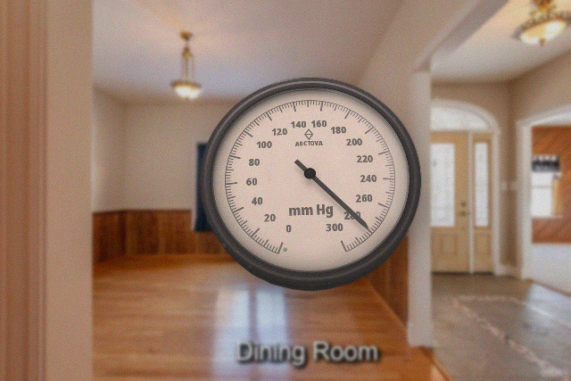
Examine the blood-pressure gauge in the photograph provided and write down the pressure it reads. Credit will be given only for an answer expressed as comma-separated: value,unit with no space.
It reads 280,mmHg
